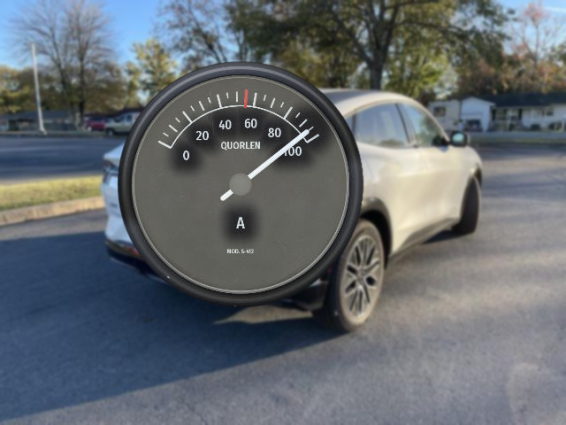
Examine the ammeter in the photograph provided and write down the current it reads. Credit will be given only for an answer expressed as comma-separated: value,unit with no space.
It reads 95,A
